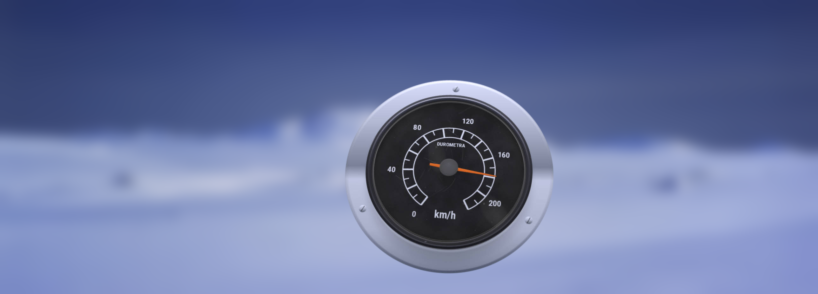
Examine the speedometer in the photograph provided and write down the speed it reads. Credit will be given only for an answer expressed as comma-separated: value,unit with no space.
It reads 180,km/h
